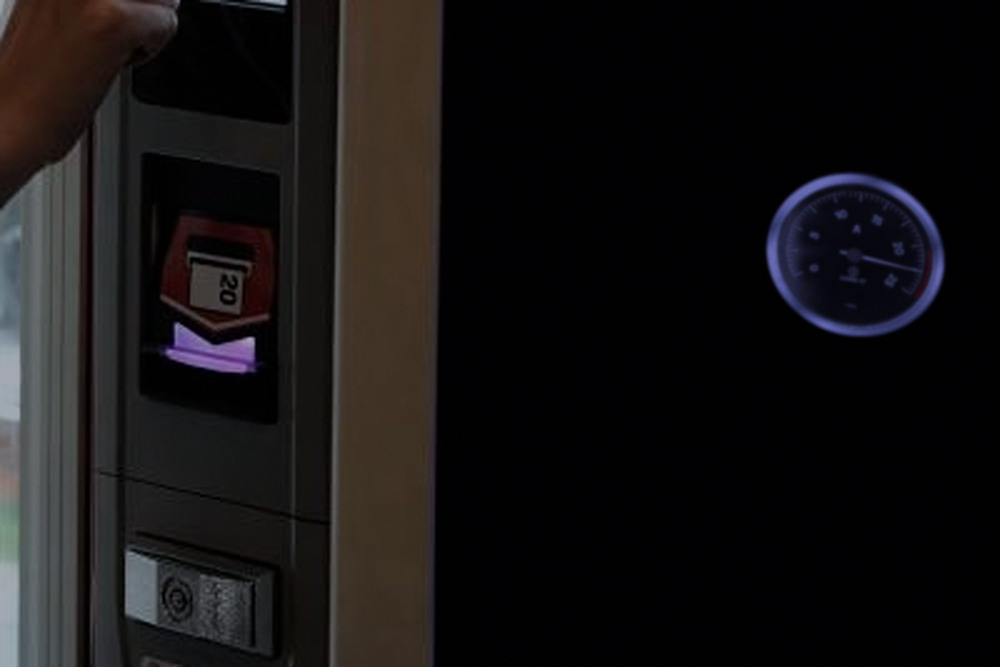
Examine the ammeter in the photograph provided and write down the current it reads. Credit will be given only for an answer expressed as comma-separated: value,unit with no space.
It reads 22.5,A
